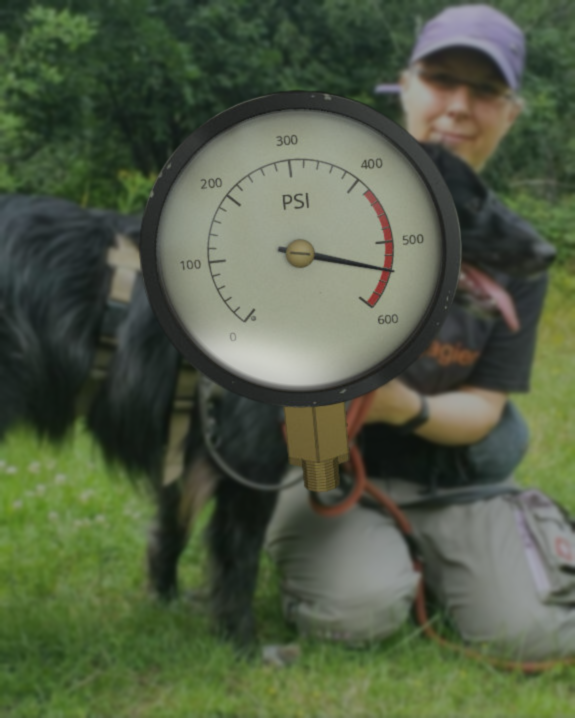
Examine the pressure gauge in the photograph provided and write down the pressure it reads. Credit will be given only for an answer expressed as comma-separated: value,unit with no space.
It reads 540,psi
